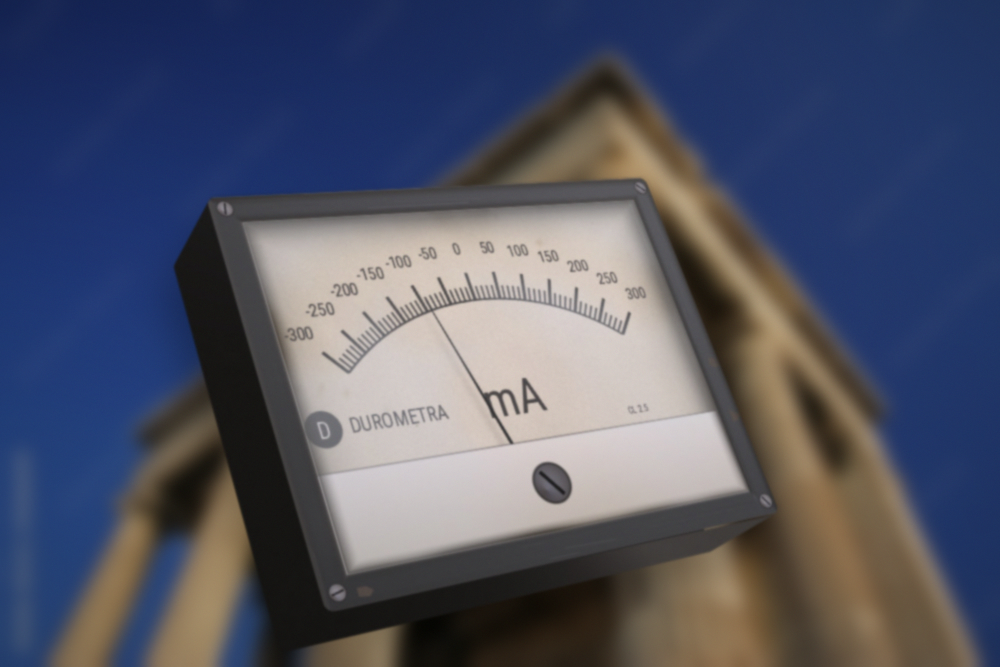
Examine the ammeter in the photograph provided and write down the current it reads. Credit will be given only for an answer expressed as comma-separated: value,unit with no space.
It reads -100,mA
